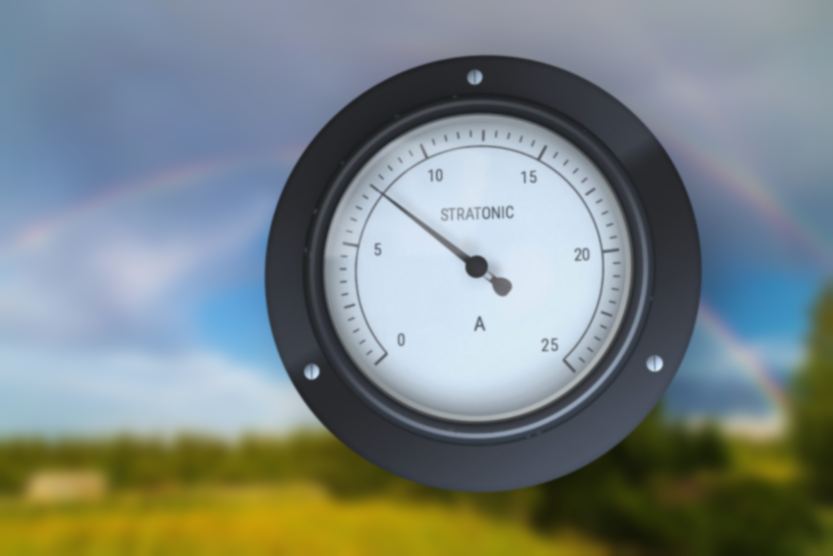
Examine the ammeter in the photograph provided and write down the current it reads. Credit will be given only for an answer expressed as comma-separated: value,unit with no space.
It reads 7.5,A
